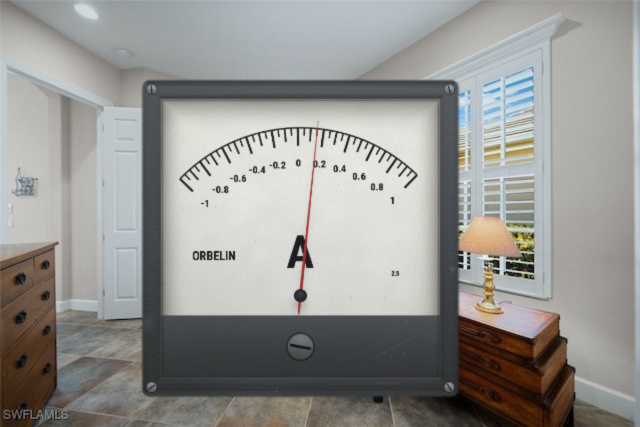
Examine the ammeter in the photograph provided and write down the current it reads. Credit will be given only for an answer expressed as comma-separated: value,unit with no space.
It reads 0.15,A
